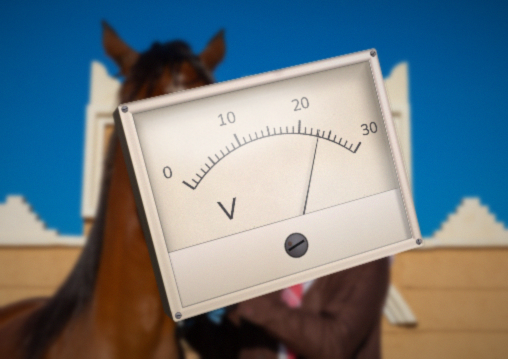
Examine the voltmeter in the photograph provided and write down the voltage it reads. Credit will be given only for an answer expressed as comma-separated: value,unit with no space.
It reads 23,V
